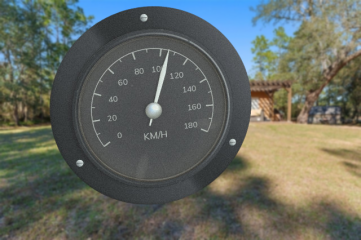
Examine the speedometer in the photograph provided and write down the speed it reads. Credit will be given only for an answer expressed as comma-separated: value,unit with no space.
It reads 105,km/h
